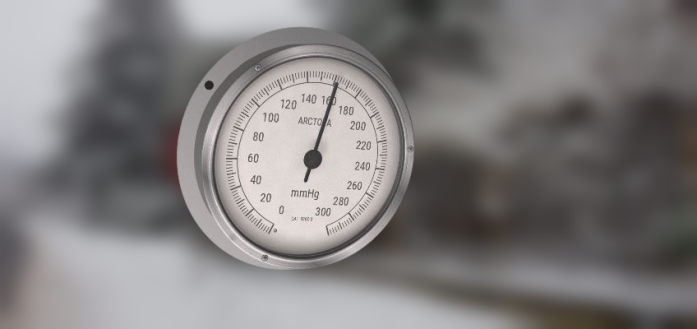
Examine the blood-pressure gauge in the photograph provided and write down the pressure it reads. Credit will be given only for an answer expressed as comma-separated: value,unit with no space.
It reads 160,mmHg
